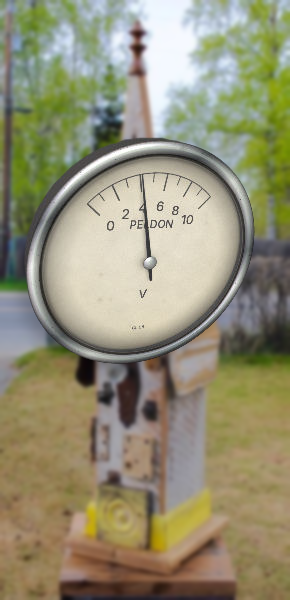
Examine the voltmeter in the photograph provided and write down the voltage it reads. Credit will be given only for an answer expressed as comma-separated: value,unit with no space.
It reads 4,V
